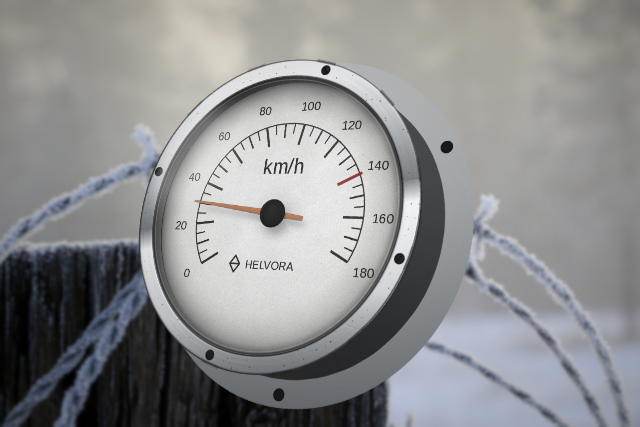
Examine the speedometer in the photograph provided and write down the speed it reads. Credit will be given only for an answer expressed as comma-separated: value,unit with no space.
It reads 30,km/h
